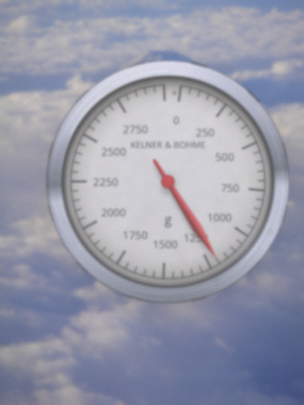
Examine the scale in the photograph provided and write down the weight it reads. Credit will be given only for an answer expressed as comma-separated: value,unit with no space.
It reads 1200,g
